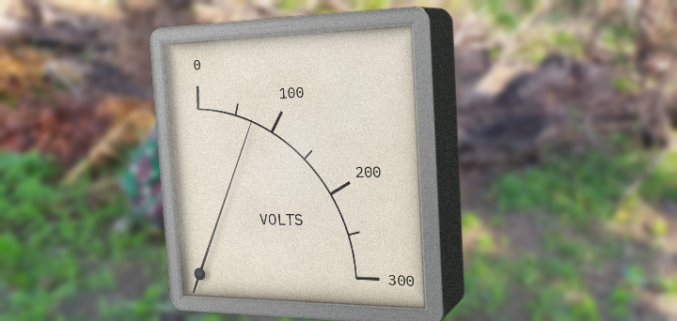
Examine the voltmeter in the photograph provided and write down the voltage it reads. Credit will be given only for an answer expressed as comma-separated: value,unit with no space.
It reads 75,V
